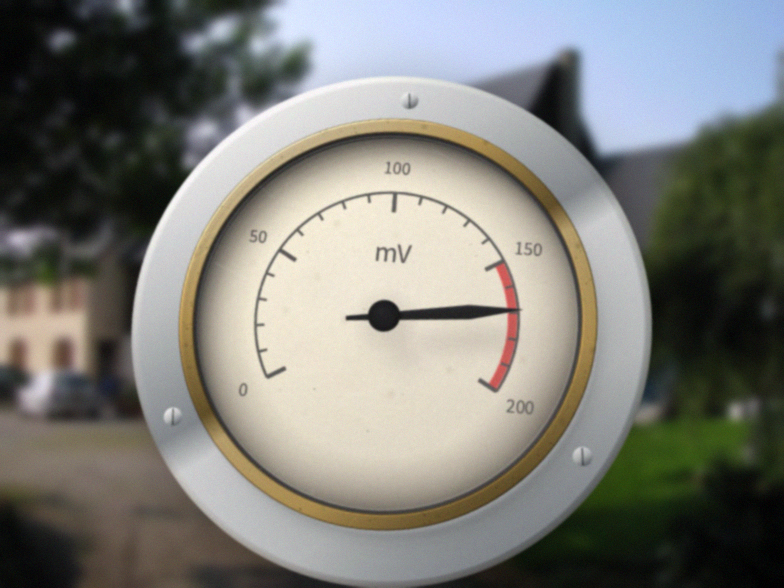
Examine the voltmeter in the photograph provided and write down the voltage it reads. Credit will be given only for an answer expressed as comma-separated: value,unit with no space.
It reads 170,mV
